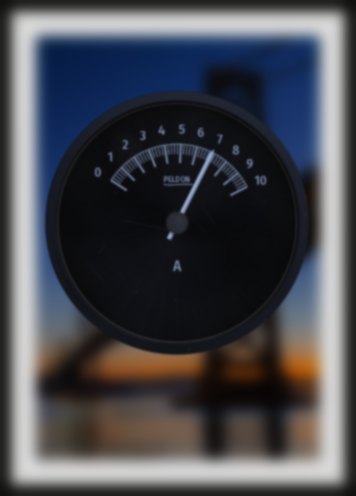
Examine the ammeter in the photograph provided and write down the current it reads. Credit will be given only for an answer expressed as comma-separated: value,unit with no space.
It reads 7,A
